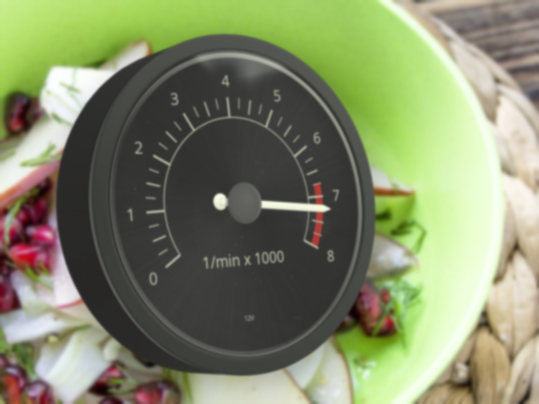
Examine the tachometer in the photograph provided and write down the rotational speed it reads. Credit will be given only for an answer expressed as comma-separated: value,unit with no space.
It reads 7250,rpm
